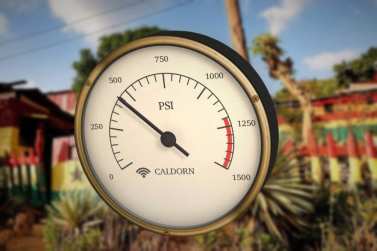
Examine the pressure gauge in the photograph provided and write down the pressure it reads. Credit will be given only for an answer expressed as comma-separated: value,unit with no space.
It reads 450,psi
